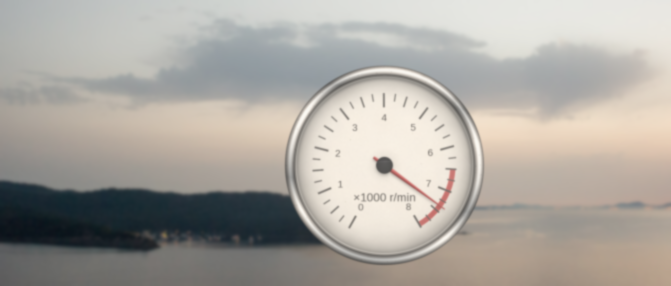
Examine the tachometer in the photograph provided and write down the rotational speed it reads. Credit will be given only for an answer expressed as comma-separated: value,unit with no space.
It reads 7375,rpm
